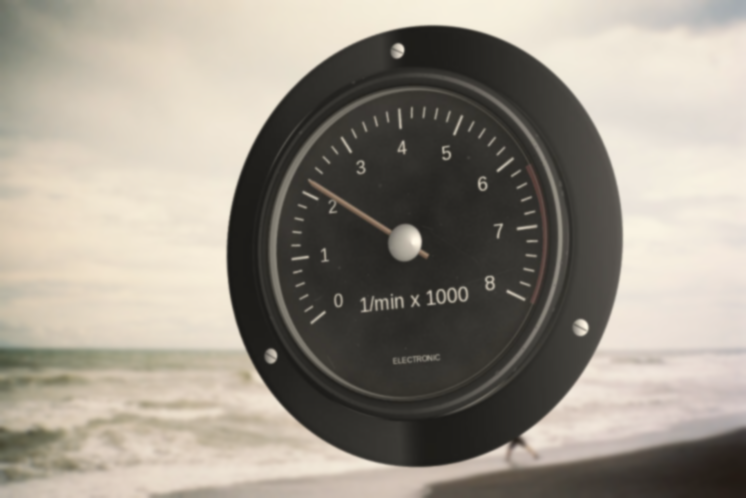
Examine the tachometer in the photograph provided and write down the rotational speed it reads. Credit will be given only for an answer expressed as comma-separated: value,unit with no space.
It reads 2200,rpm
